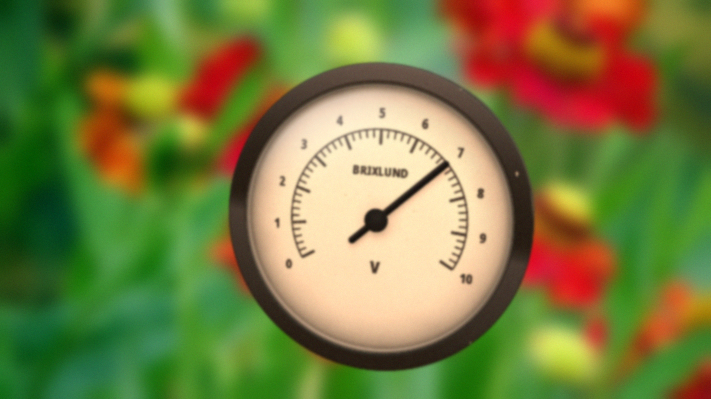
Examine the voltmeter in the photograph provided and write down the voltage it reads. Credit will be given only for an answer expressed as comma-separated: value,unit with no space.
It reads 7,V
